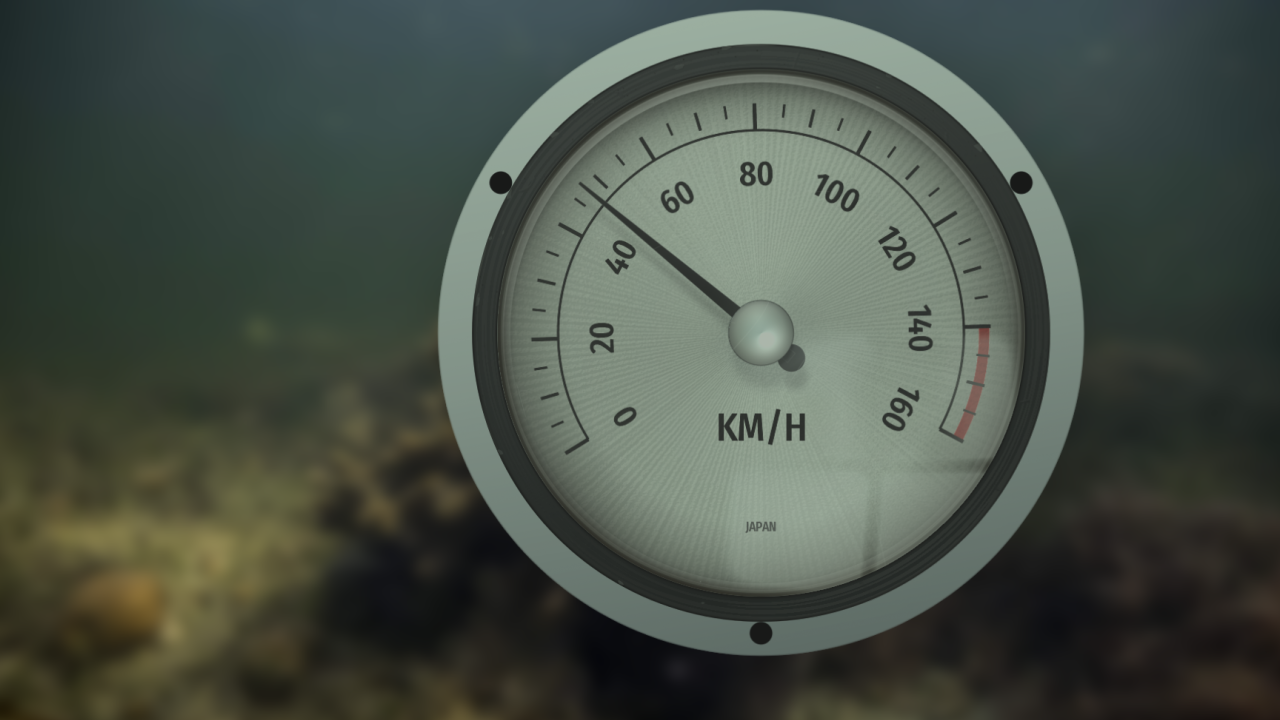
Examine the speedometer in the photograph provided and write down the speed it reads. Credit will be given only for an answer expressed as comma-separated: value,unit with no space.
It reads 47.5,km/h
